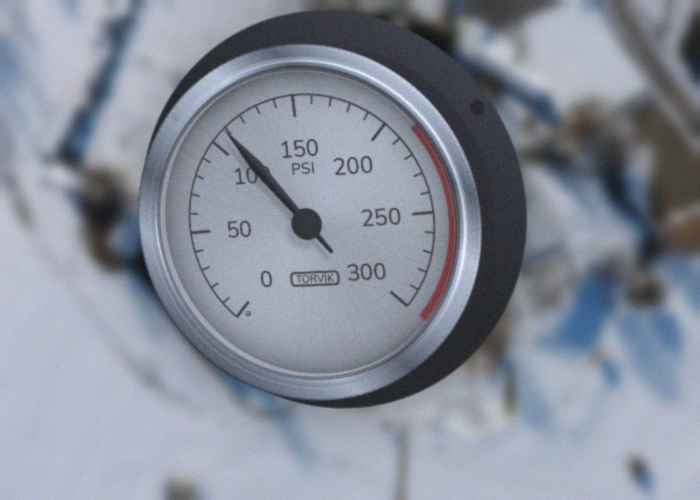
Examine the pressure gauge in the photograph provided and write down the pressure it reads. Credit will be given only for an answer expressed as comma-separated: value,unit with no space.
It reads 110,psi
